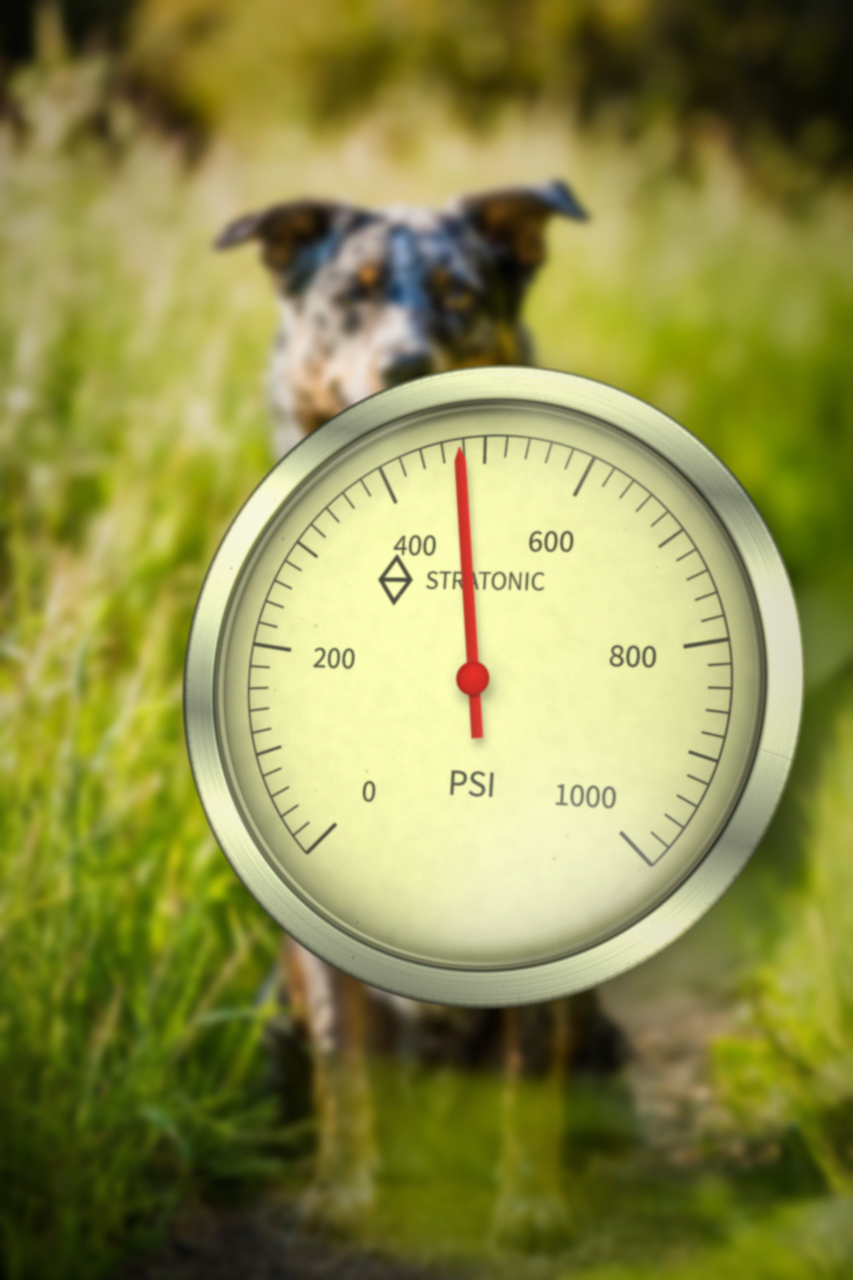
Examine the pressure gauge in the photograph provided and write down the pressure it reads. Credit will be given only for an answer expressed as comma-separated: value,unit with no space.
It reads 480,psi
